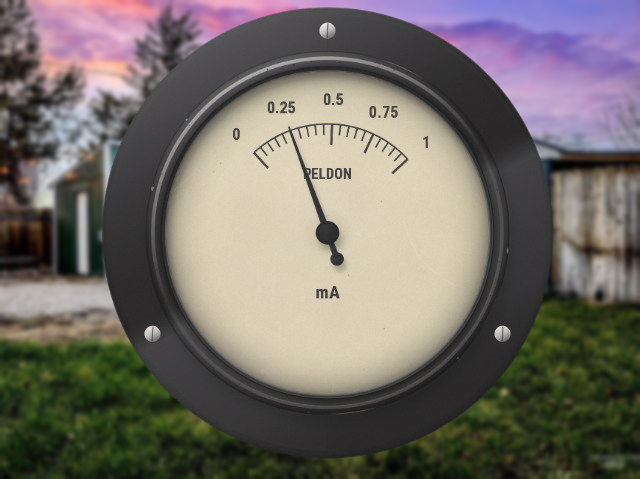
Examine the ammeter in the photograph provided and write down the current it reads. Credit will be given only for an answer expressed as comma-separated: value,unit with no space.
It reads 0.25,mA
